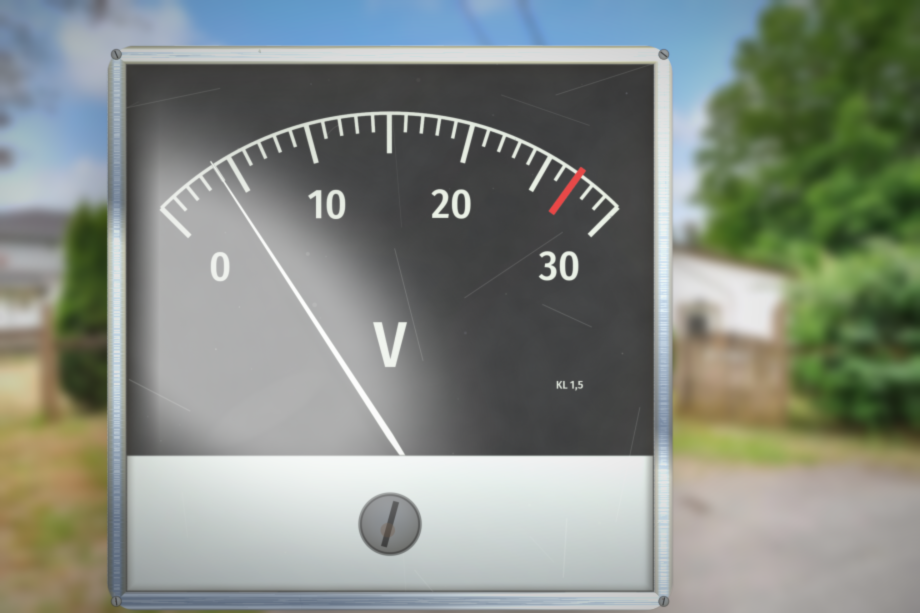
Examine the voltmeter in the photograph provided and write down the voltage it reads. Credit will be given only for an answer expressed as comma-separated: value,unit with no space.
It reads 4,V
